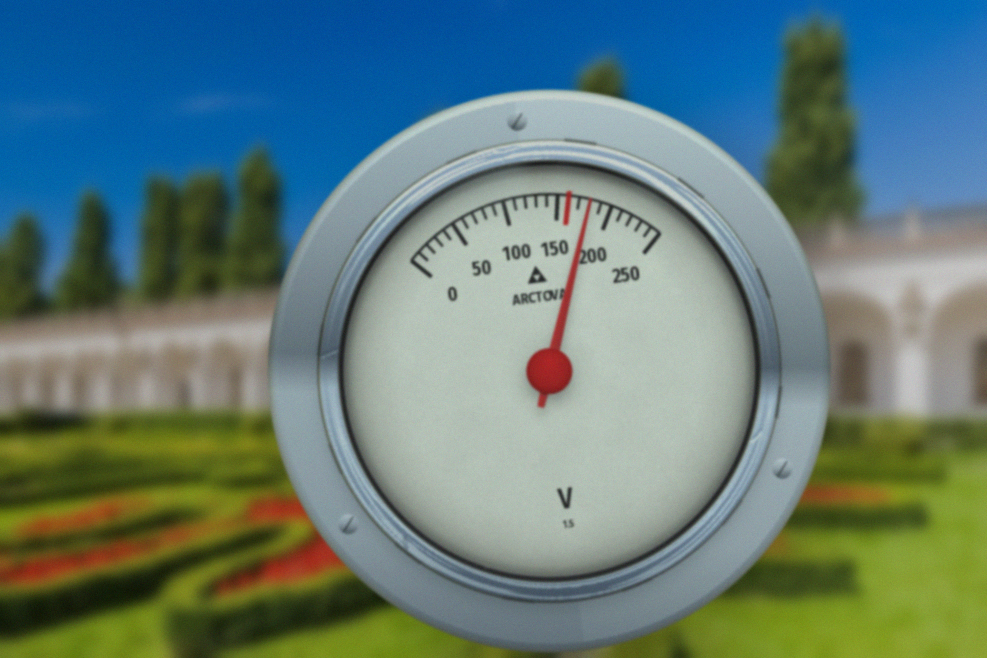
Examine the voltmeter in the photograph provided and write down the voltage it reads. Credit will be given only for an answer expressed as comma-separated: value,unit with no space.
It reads 180,V
